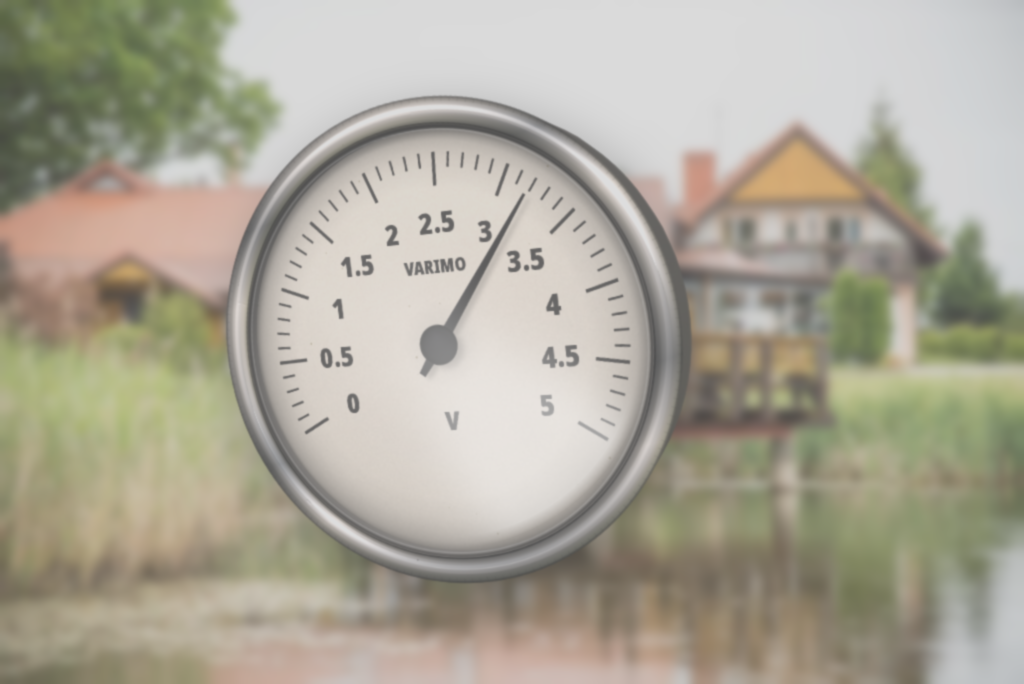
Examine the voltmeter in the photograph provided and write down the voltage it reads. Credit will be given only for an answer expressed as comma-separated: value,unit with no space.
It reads 3.2,V
